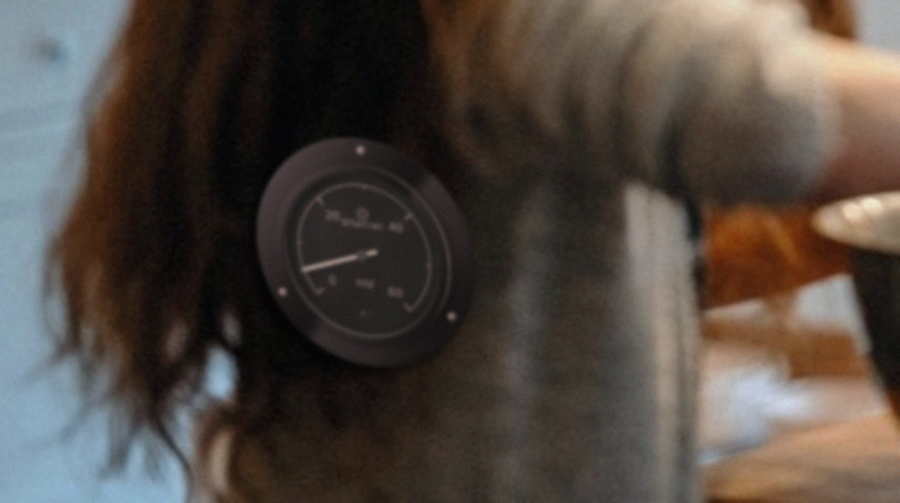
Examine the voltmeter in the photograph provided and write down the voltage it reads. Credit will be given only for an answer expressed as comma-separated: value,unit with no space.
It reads 5,mV
